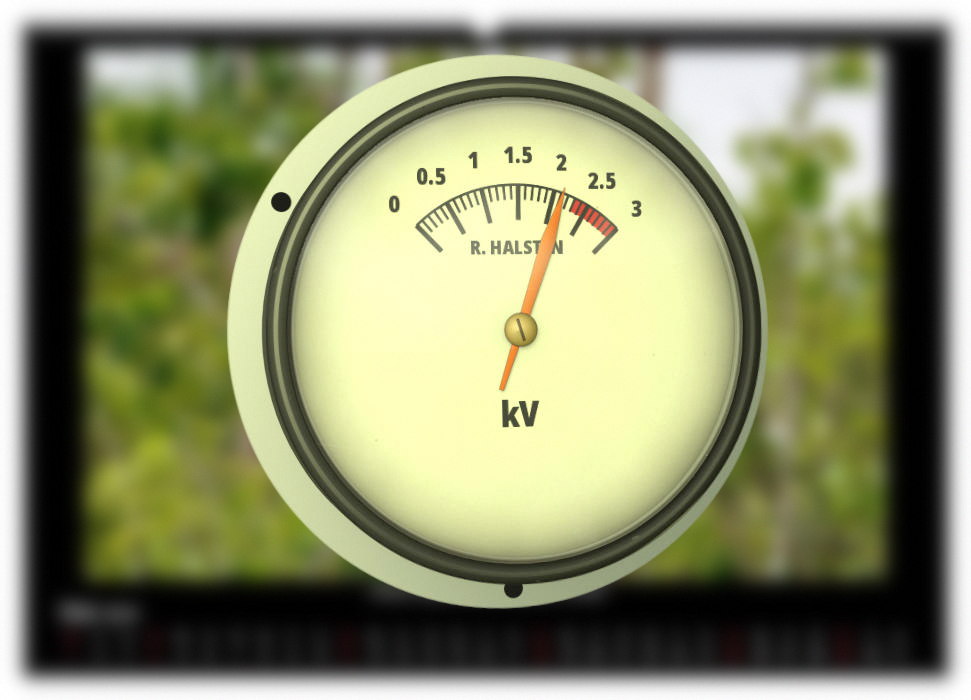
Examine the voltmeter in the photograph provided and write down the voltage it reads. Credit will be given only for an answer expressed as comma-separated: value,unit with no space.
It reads 2.1,kV
